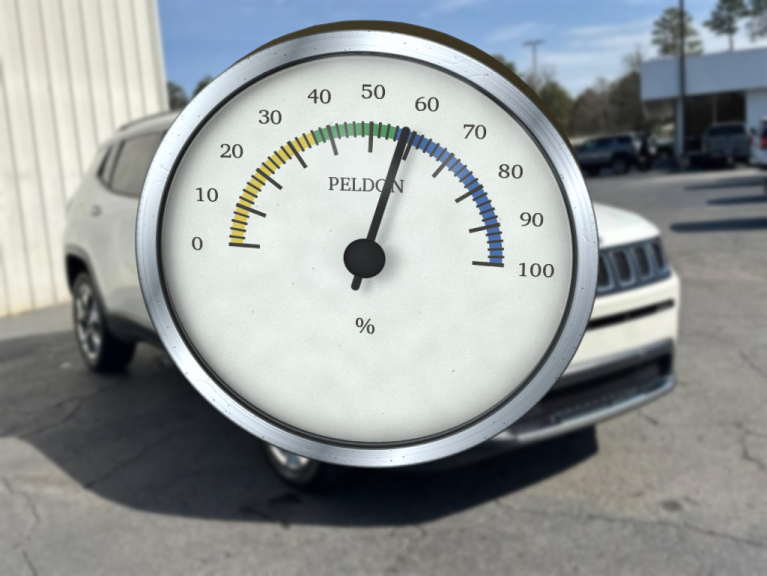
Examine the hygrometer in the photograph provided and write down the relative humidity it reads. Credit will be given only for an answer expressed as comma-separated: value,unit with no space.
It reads 58,%
